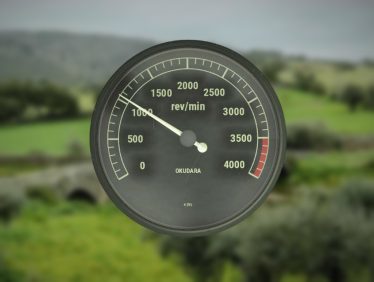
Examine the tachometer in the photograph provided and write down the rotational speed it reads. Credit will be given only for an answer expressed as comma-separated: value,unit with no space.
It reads 1050,rpm
